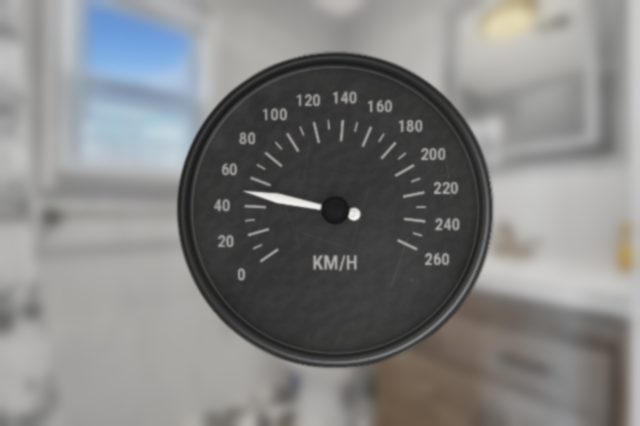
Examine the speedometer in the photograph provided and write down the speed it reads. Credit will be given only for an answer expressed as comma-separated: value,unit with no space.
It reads 50,km/h
